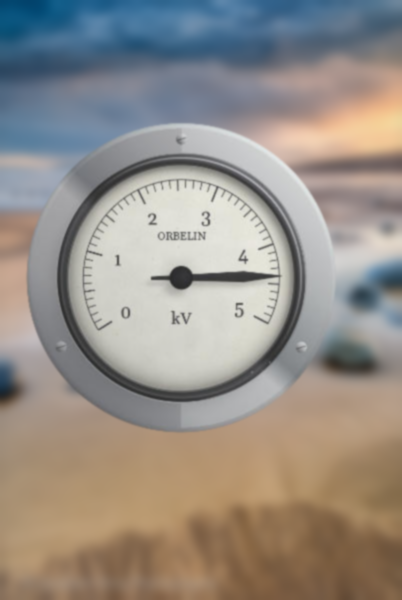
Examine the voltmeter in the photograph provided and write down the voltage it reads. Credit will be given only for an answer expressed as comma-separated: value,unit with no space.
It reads 4.4,kV
